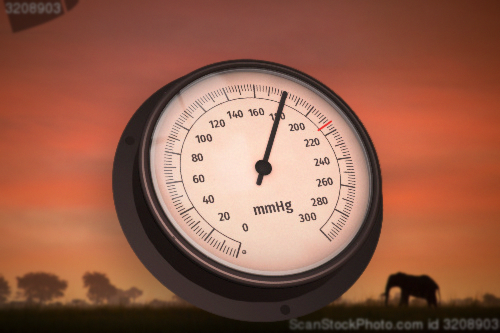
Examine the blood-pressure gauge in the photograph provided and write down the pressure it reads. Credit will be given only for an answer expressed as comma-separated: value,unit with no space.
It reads 180,mmHg
